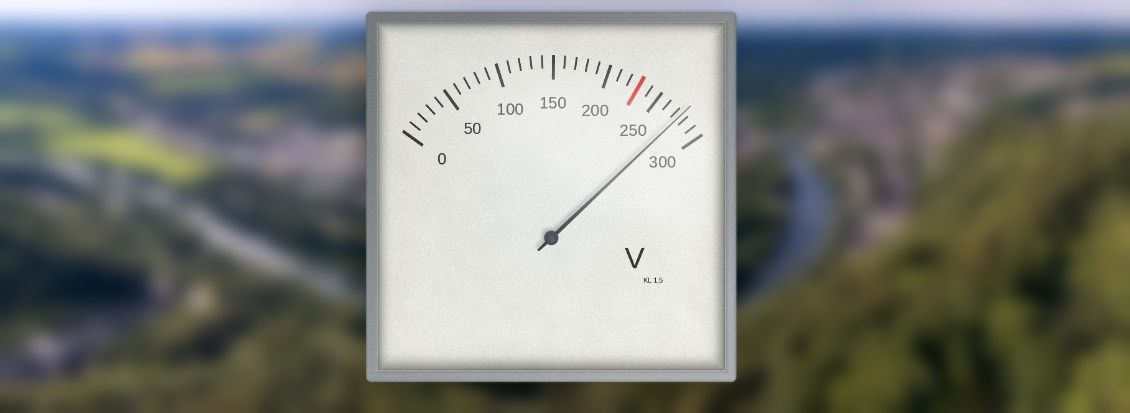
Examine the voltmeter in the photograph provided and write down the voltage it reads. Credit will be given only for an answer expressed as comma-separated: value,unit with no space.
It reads 275,V
